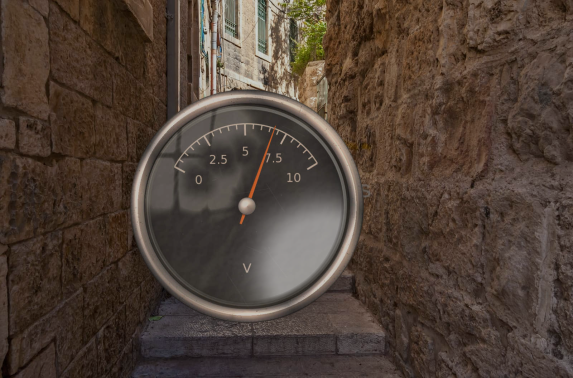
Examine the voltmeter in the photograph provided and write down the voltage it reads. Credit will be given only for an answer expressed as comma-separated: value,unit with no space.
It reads 6.75,V
